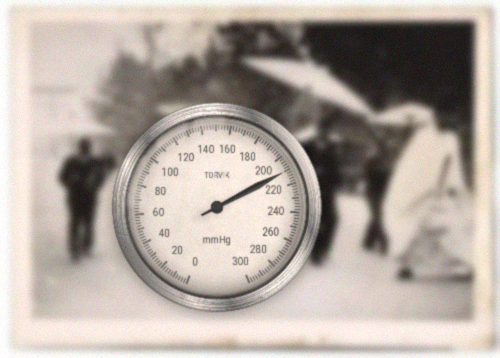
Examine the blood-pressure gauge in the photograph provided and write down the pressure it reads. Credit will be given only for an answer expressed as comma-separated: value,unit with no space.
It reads 210,mmHg
